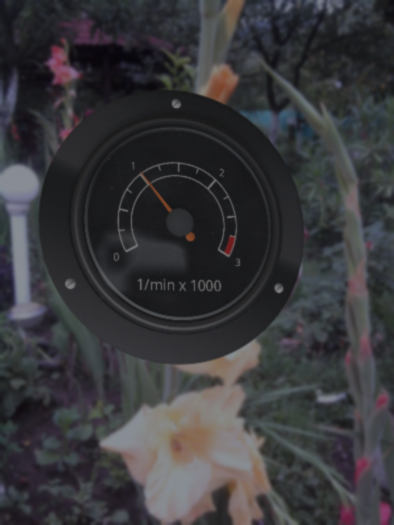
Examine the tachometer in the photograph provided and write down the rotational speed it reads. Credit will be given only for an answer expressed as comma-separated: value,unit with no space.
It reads 1000,rpm
